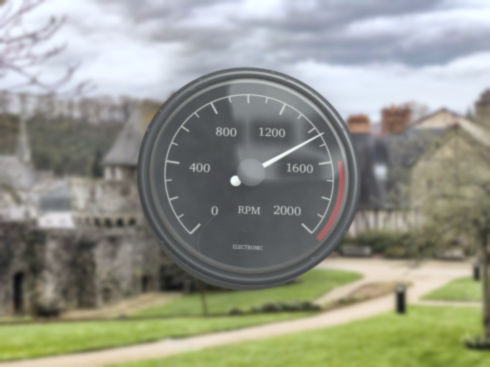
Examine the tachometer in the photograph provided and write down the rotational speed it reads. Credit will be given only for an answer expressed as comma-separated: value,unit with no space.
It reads 1450,rpm
